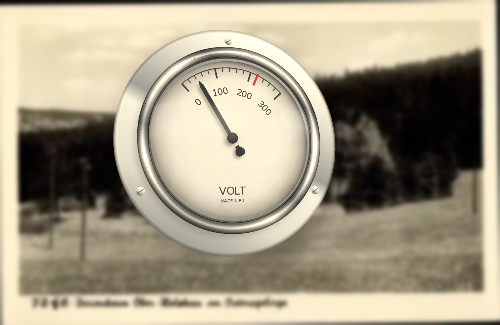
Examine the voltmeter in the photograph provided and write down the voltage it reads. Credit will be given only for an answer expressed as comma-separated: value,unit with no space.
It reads 40,V
